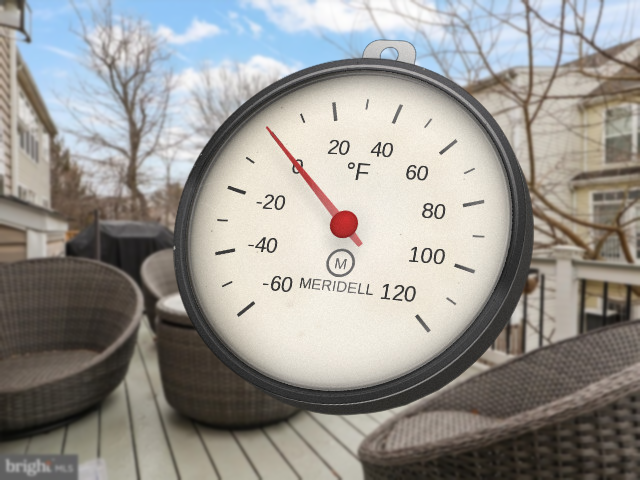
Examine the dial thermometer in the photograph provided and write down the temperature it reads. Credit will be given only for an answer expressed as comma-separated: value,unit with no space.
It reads 0,°F
